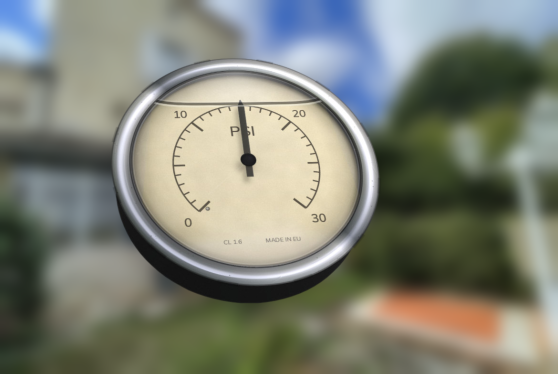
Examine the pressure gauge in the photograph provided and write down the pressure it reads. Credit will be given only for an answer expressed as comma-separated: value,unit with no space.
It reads 15,psi
